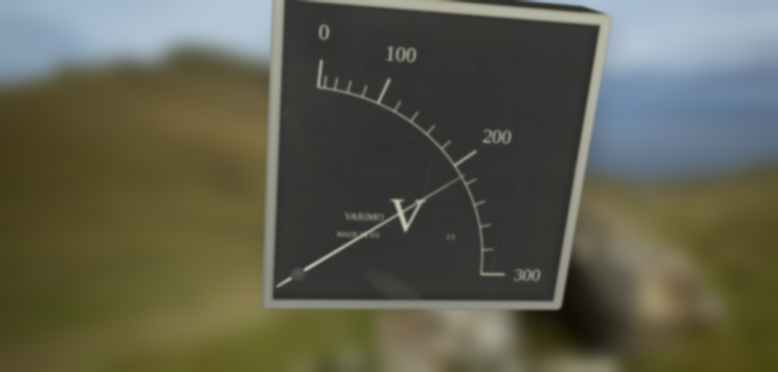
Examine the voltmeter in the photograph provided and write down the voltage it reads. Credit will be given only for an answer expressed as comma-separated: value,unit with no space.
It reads 210,V
